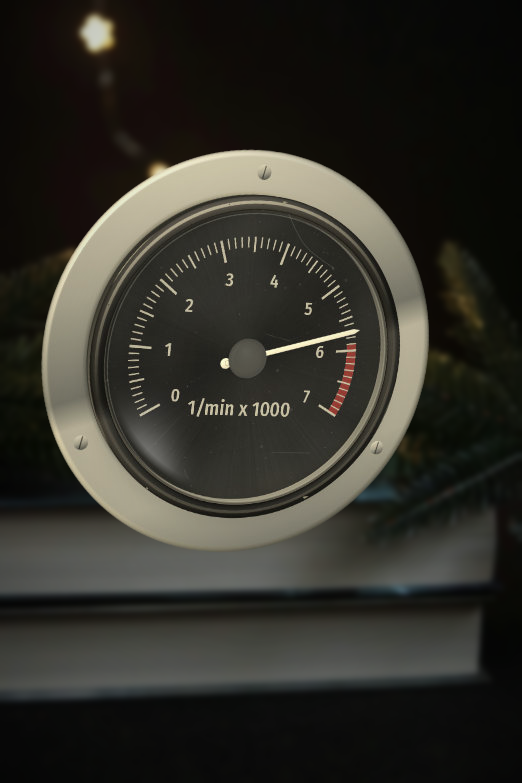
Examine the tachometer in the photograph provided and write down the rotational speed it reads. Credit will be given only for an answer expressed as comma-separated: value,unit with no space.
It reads 5700,rpm
